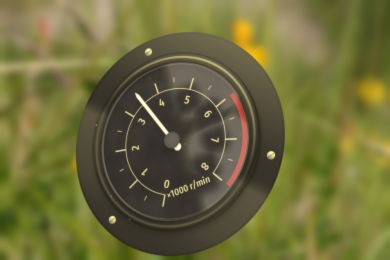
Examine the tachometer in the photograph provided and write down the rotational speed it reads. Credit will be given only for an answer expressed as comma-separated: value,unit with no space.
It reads 3500,rpm
